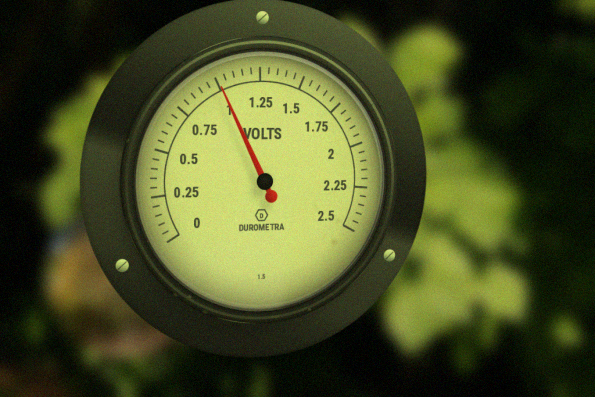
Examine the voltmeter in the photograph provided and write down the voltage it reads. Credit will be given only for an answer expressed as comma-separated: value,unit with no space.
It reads 1,V
